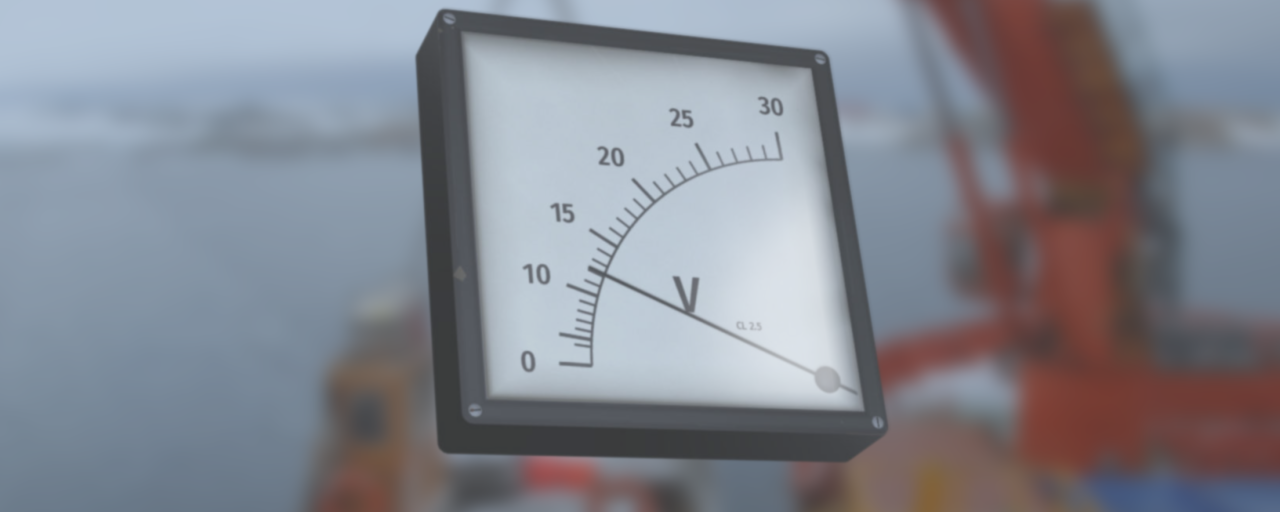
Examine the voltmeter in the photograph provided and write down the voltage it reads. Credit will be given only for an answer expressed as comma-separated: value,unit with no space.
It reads 12,V
